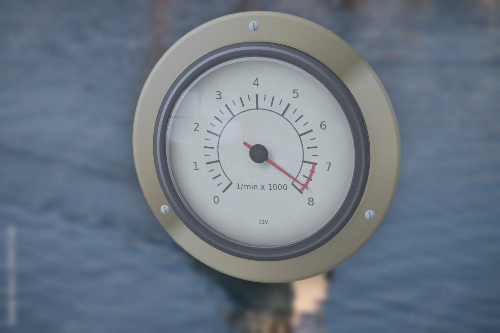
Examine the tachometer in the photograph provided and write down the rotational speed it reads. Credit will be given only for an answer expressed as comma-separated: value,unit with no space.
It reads 7750,rpm
